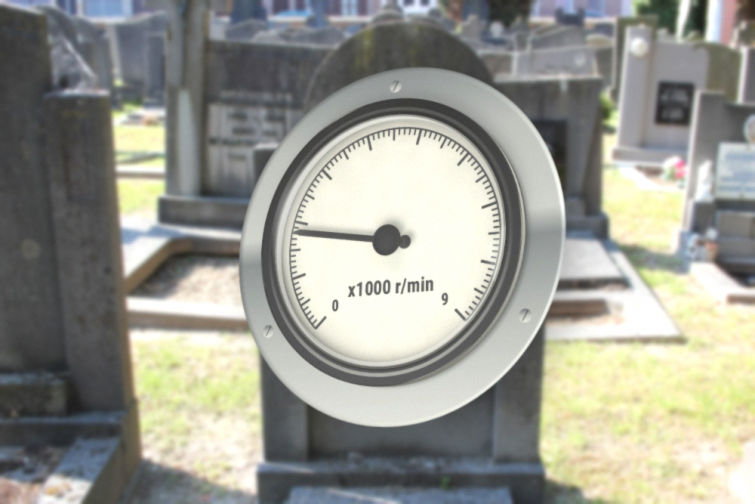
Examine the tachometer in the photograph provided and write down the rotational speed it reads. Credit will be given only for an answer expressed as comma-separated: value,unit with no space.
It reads 1800,rpm
